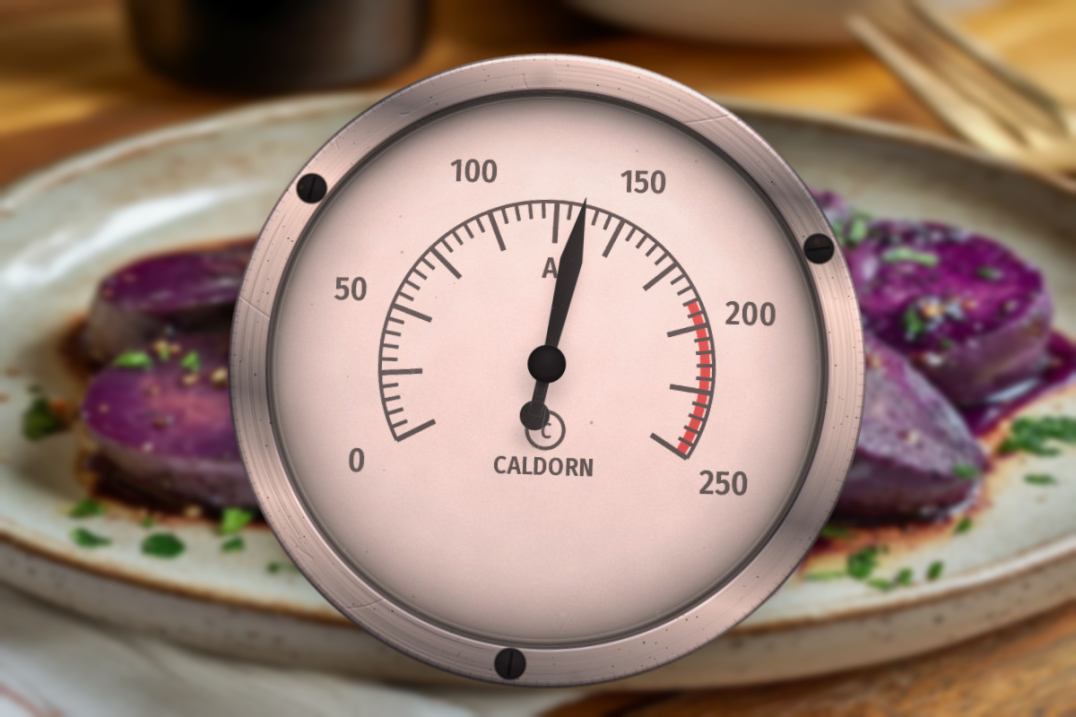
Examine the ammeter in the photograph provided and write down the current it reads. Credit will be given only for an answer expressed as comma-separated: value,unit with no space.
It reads 135,A
